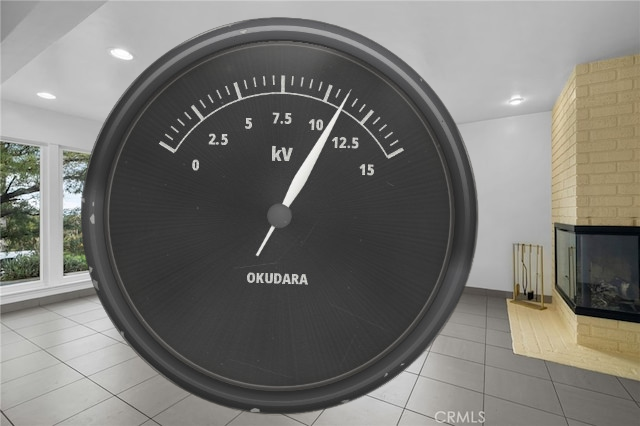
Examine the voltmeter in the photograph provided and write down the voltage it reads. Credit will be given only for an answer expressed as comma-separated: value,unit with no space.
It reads 11,kV
